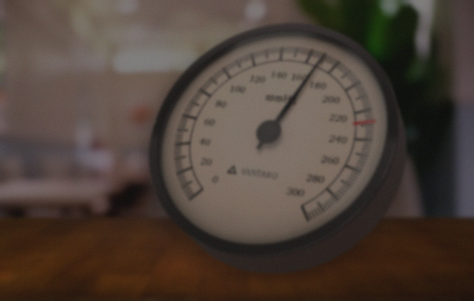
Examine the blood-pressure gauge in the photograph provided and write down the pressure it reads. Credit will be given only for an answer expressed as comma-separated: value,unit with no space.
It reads 170,mmHg
